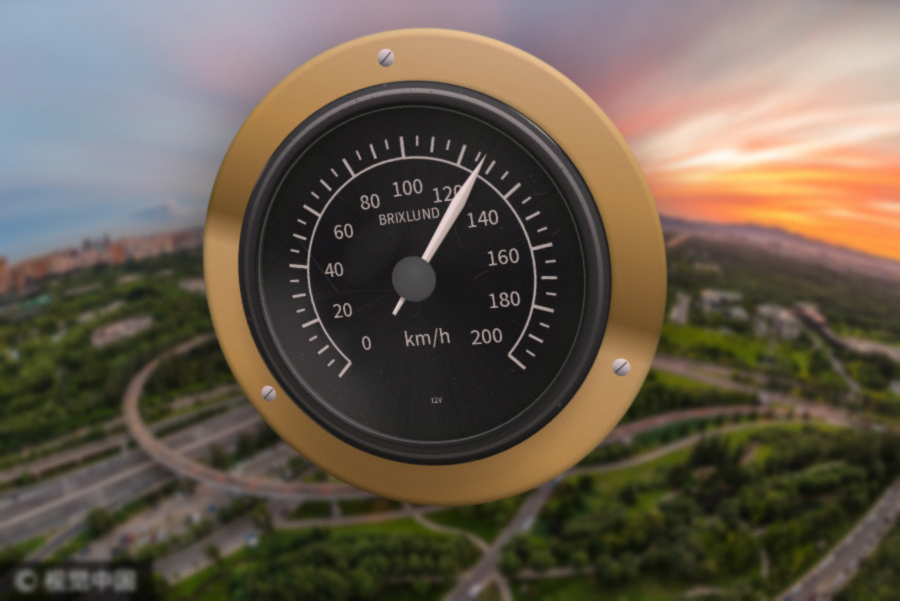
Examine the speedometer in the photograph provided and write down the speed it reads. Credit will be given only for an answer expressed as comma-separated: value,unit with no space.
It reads 127.5,km/h
